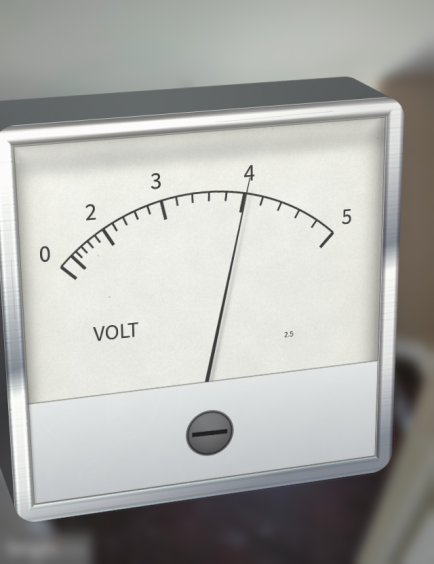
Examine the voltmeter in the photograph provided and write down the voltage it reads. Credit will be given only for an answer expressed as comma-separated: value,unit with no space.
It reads 4,V
